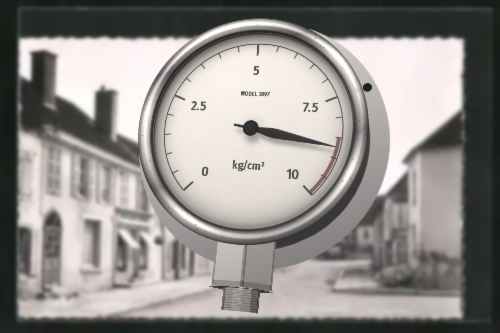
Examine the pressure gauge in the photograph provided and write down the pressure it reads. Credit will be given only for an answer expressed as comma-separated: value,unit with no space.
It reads 8.75,kg/cm²
